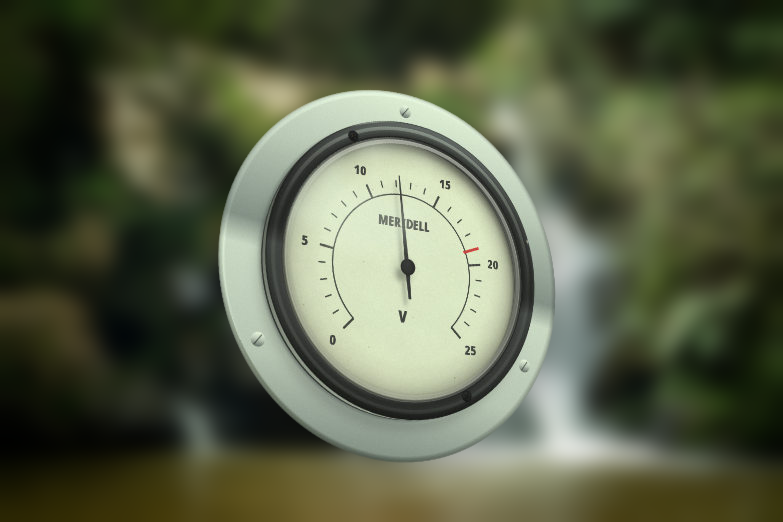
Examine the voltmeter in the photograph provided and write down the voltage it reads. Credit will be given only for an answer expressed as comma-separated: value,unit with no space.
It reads 12,V
